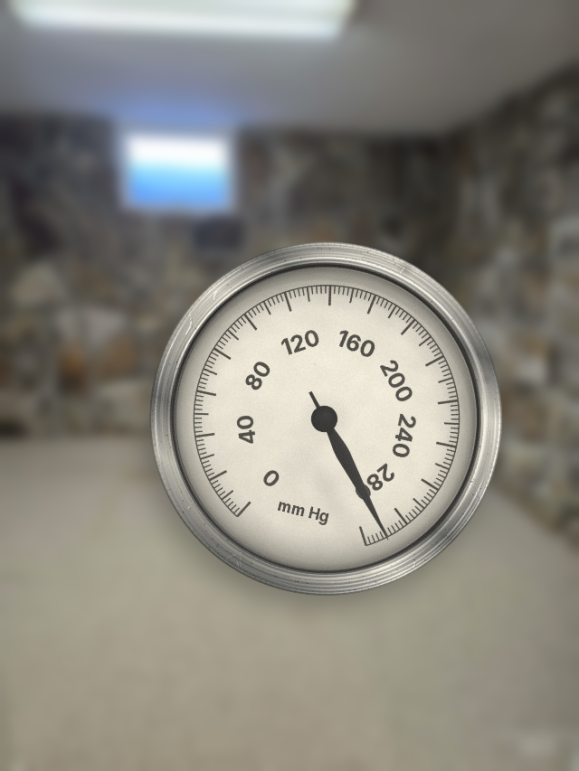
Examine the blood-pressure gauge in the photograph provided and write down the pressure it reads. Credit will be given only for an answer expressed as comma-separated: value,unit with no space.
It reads 290,mmHg
